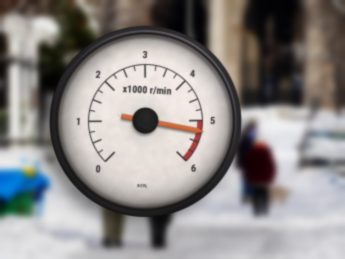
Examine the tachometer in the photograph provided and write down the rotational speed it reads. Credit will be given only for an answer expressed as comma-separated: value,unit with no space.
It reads 5250,rpm
